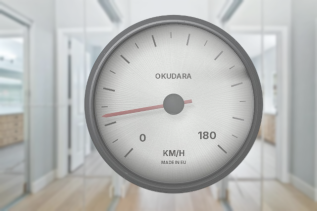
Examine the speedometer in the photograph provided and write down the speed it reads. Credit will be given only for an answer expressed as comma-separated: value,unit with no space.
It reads 25,km/h
